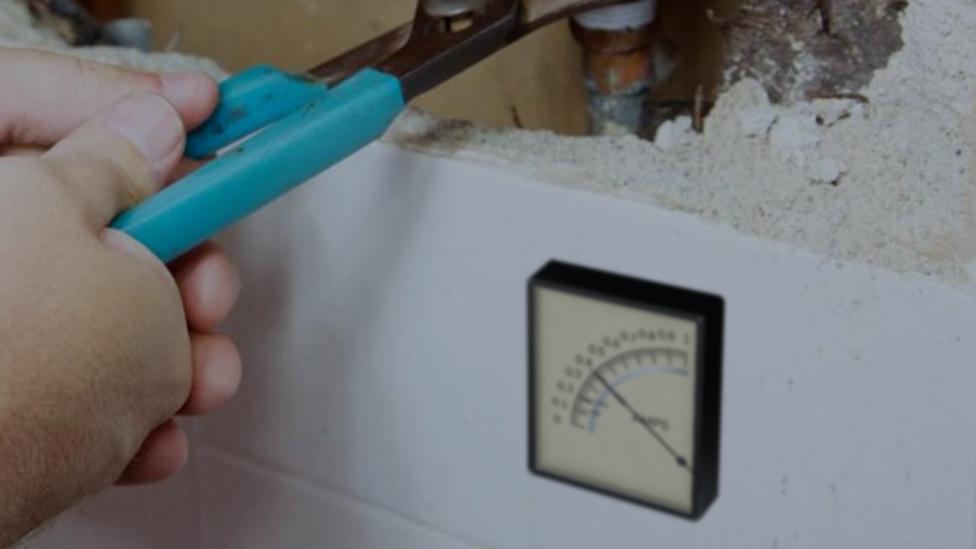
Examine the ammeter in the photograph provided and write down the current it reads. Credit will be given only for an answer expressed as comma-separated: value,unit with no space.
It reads 0.4,A
